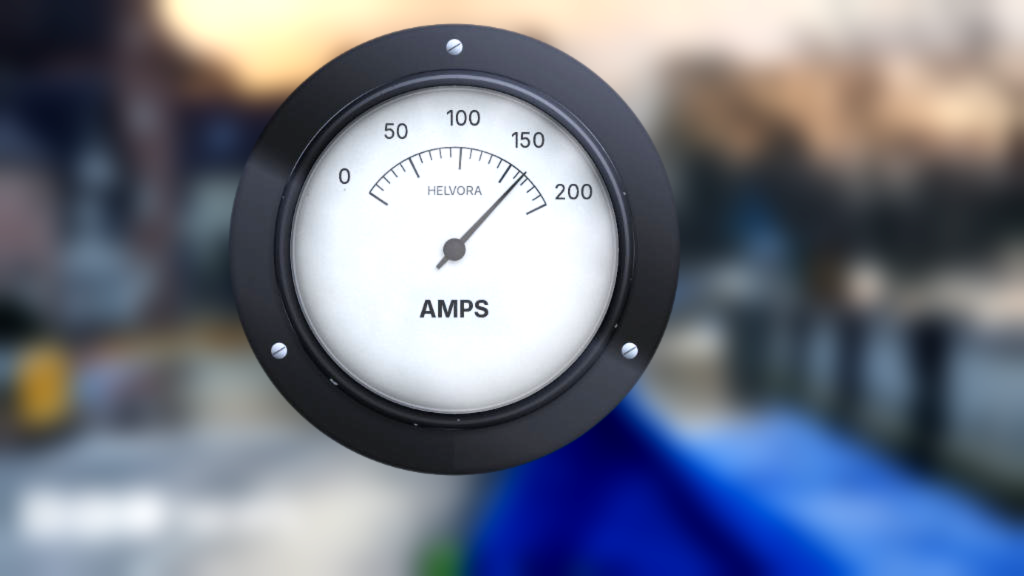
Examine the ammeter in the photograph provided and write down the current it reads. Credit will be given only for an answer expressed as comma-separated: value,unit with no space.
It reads 165,A
